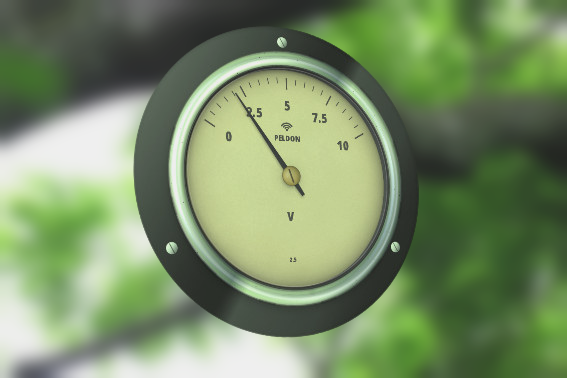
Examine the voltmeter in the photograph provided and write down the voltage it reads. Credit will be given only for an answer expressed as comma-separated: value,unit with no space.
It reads 2,V
